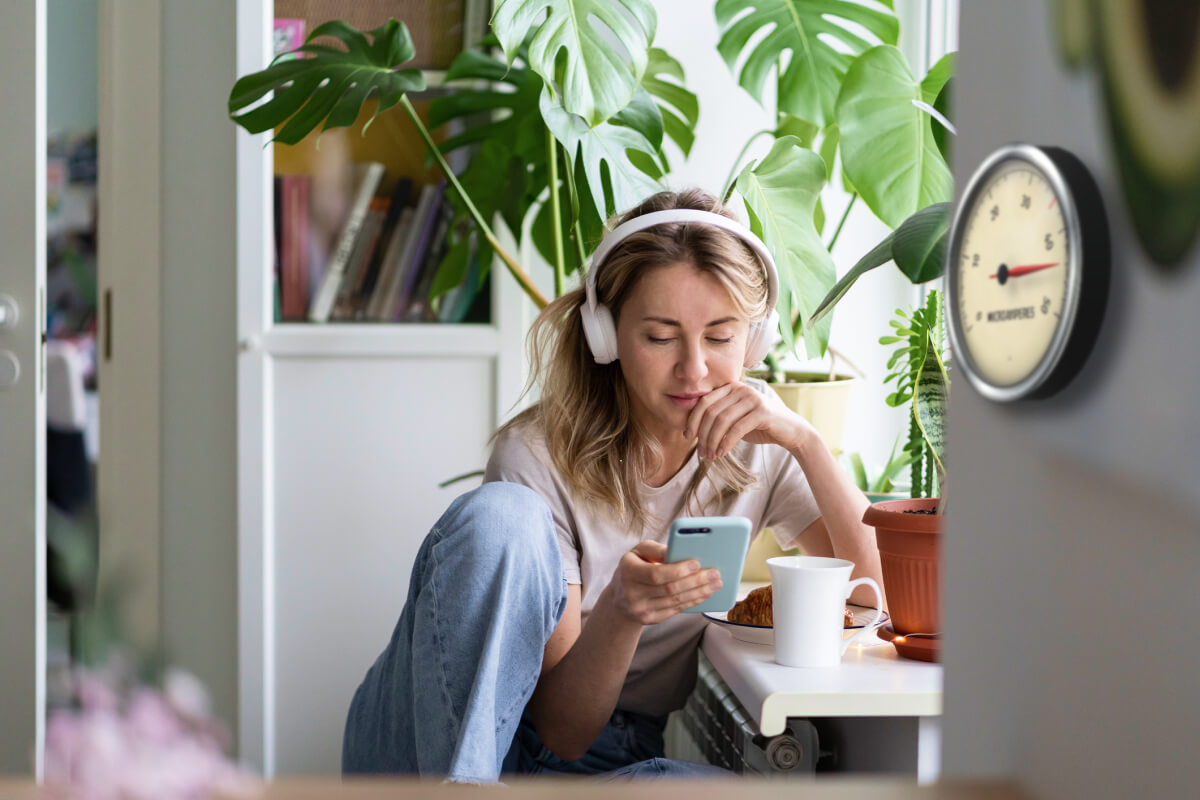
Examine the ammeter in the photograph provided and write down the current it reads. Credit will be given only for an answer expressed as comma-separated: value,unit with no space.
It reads 44,µA
